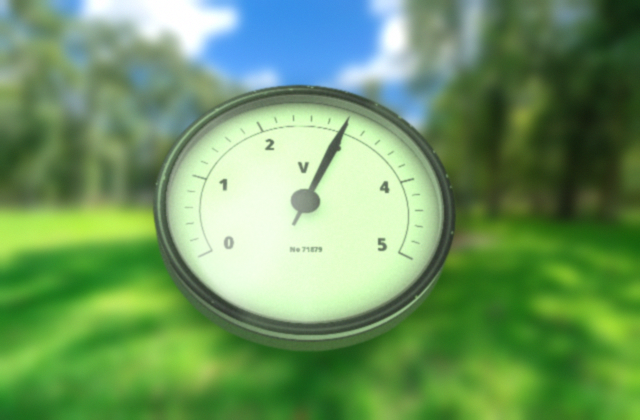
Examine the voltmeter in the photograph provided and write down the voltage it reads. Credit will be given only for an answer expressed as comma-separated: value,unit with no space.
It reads 3,V
